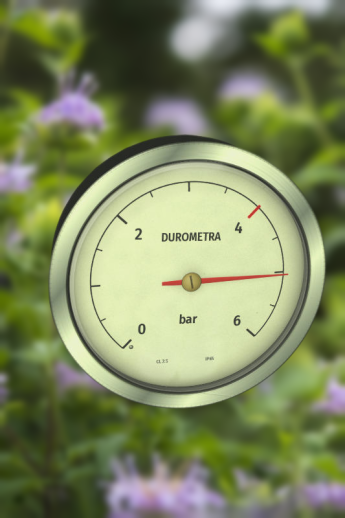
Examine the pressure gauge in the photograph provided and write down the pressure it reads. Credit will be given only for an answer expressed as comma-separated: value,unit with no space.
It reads 5,bar
